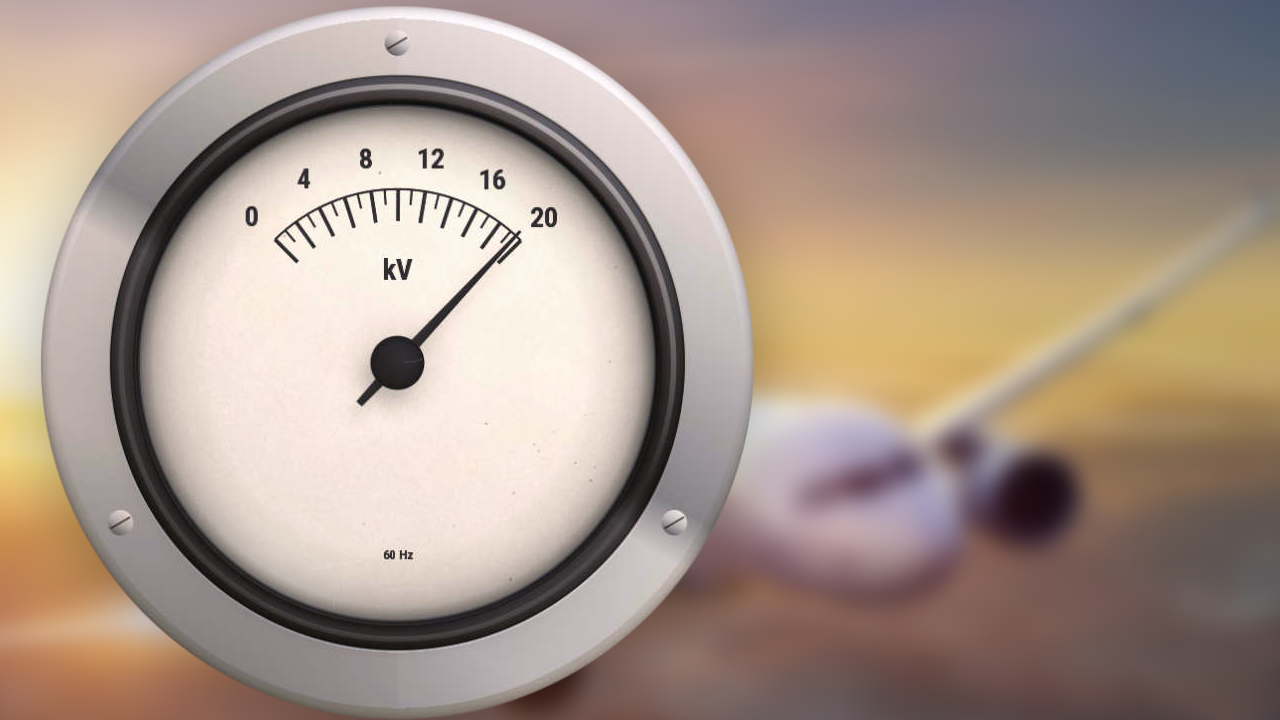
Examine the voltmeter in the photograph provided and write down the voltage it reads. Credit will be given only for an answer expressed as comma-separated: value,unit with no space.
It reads 19.5,kV
